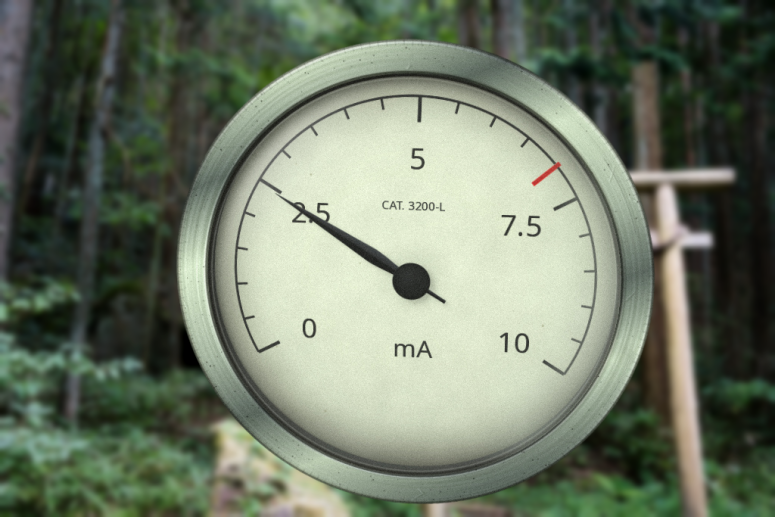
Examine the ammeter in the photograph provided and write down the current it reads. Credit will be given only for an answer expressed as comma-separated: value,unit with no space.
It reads 2.5,mA
